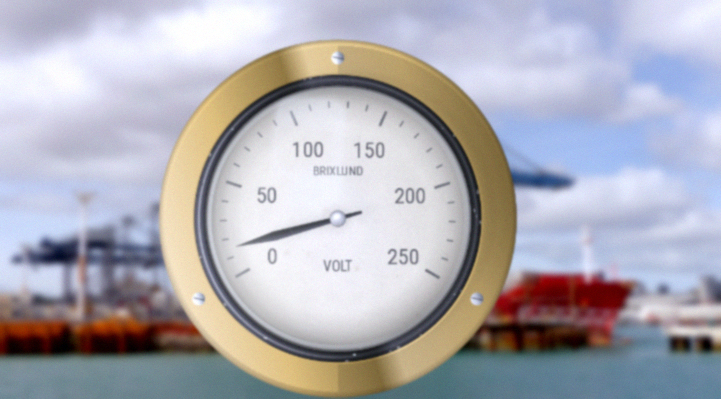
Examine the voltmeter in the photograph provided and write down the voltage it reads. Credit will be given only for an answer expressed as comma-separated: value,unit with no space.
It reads 15,V
